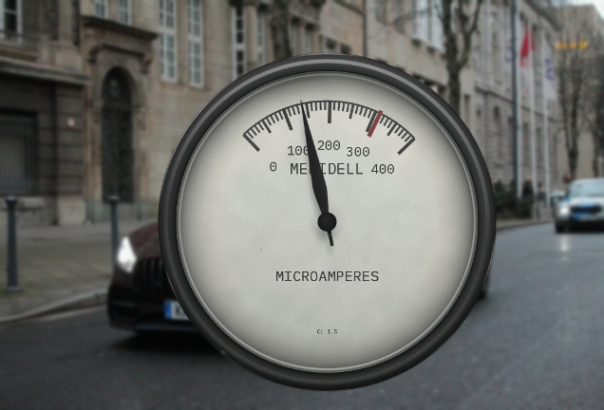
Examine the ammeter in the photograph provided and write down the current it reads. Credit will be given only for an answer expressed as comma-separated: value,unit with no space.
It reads 140,µA
